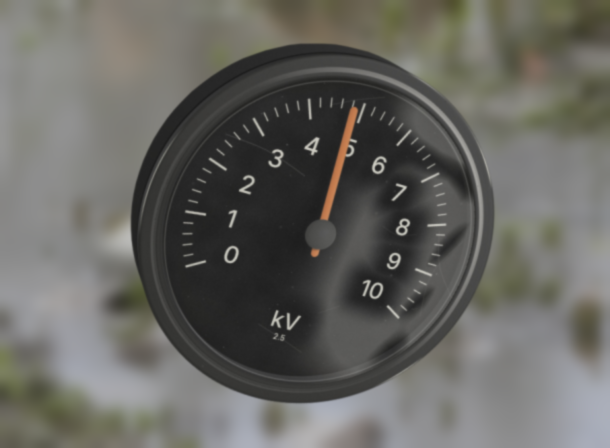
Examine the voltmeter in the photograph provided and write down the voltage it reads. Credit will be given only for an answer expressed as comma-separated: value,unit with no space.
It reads 4.8,kV
